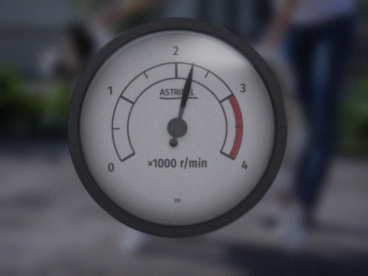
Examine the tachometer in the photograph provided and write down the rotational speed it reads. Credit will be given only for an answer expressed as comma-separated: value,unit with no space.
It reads 2250,rpm
